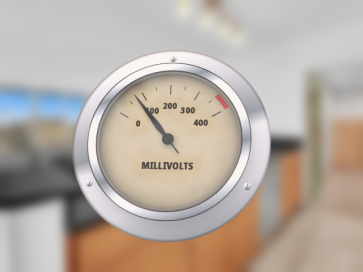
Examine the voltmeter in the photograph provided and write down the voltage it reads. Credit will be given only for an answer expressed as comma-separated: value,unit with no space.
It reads 75,mV
